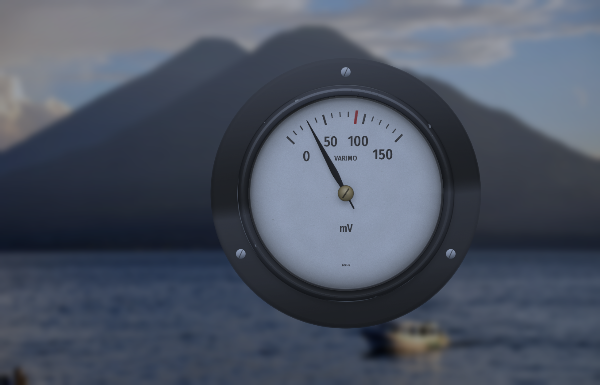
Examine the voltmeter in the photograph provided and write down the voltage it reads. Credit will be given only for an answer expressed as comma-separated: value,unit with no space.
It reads 30,mV
